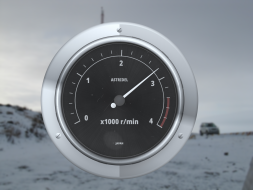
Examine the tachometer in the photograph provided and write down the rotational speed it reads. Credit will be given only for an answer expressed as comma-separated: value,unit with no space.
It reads 2800,rpm
